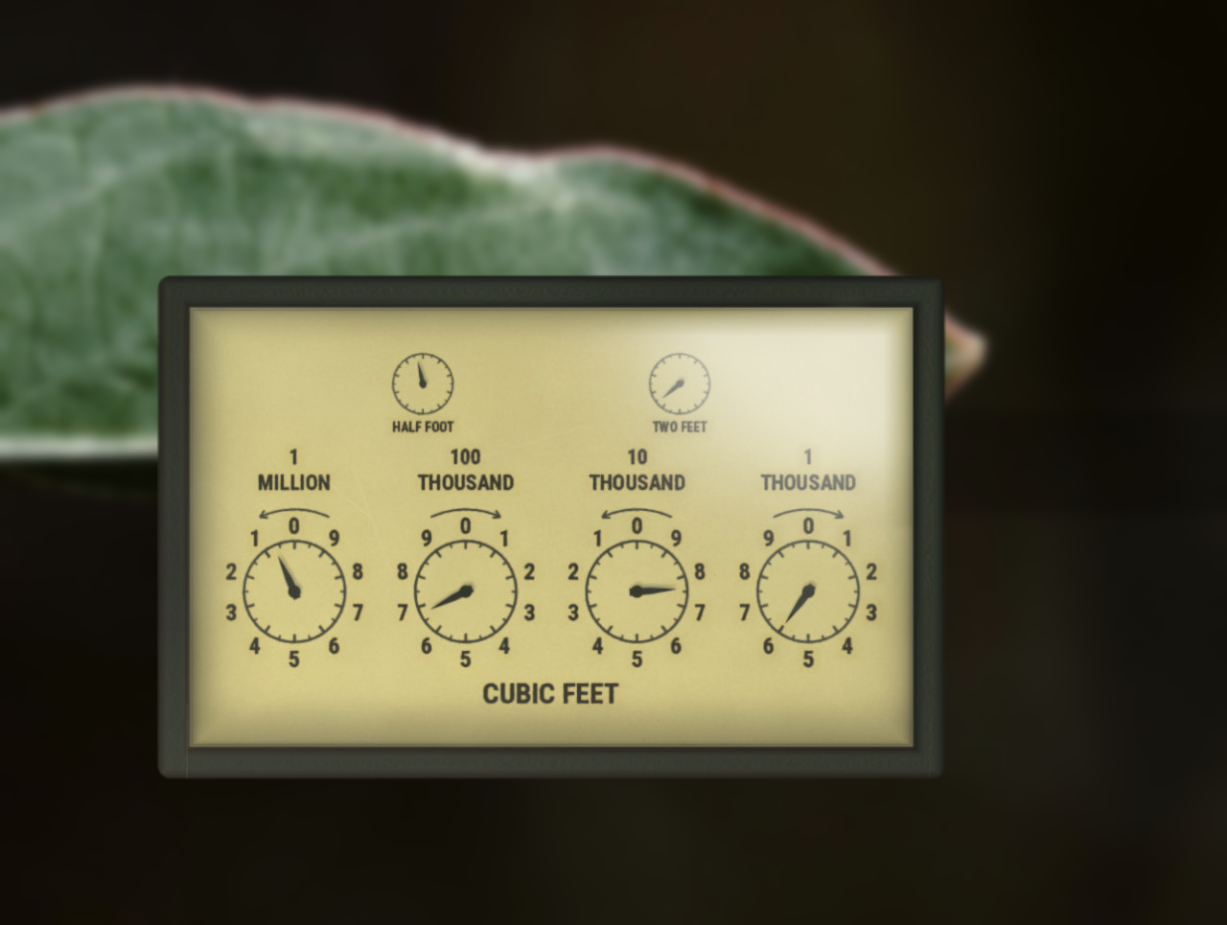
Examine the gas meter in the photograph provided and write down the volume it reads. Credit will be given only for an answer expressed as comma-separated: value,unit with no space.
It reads 67600,ft³
